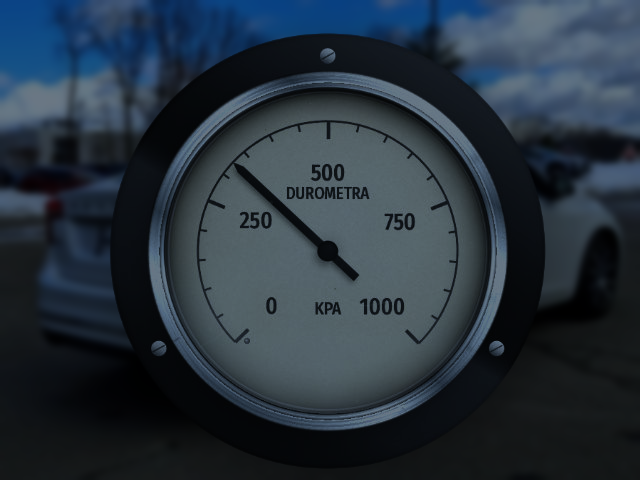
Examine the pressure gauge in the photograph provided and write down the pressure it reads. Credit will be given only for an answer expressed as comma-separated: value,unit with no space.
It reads 325,kPa
